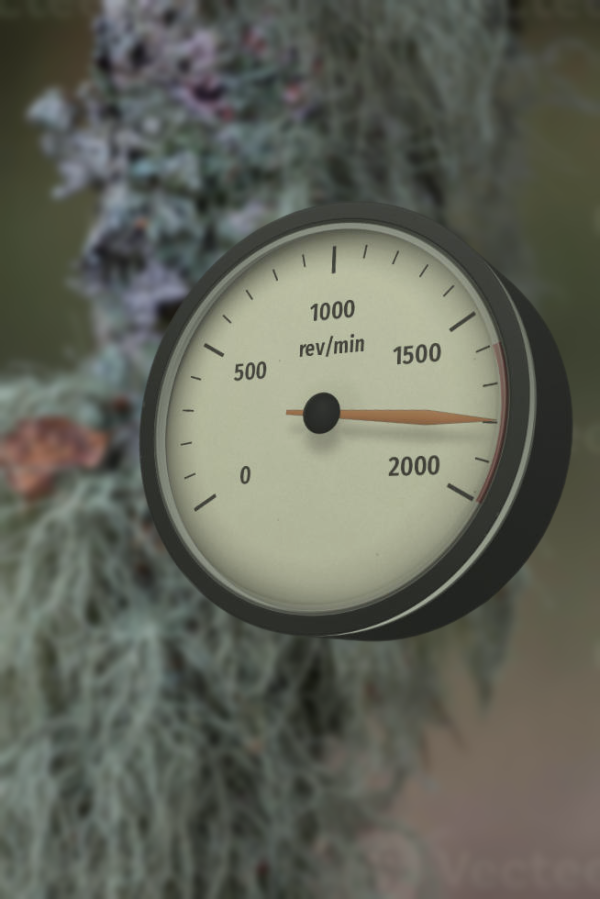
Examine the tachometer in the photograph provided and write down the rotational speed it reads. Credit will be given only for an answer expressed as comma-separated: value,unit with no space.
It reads 1800,rpm
